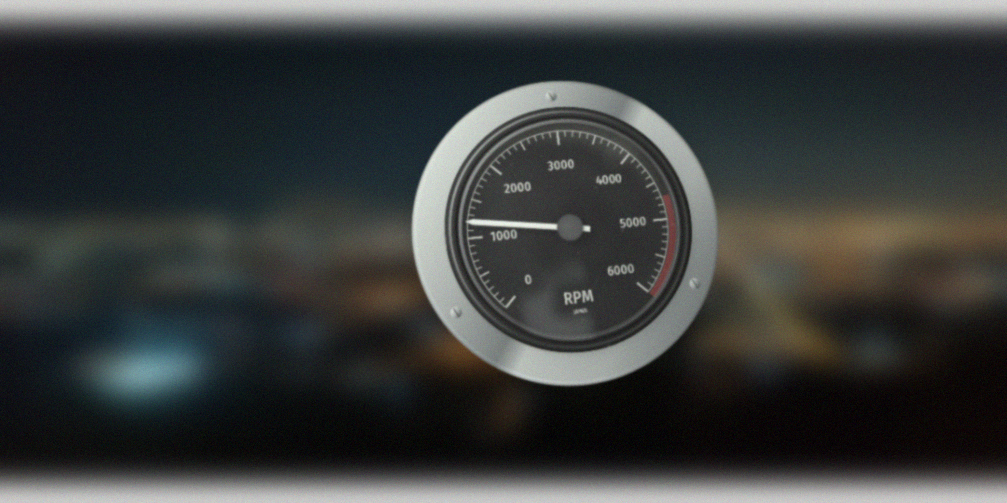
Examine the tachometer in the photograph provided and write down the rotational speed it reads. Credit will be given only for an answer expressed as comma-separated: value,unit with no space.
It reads 1200,rpm
